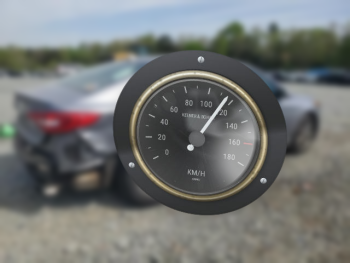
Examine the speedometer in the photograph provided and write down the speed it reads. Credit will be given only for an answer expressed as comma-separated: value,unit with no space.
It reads 115,km/h
